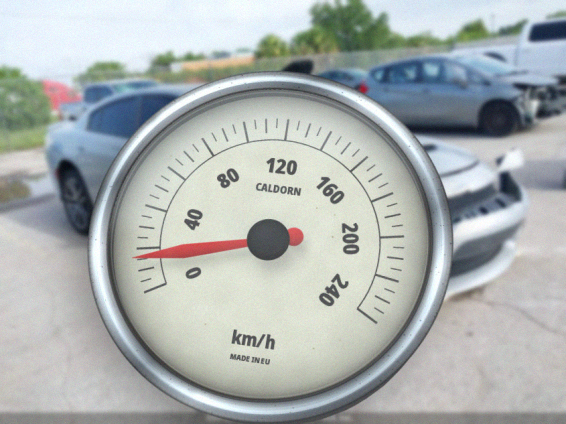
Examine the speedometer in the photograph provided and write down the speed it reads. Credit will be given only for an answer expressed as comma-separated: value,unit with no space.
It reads 15,km/h
